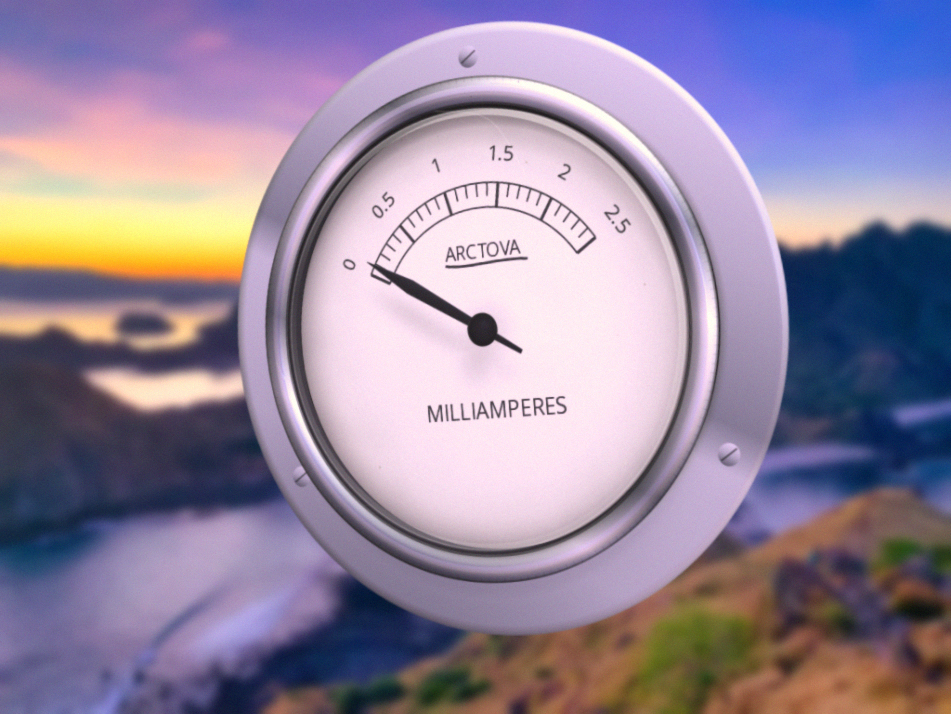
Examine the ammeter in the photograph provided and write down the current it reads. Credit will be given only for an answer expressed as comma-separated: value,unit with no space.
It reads 0.1,mA
